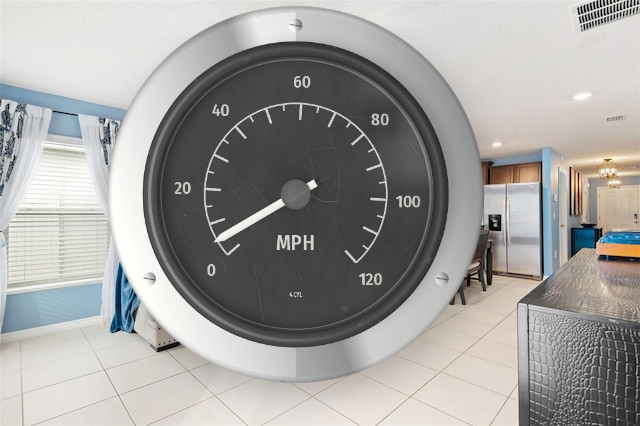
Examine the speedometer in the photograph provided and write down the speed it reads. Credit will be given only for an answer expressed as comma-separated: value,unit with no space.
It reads 5,mph
